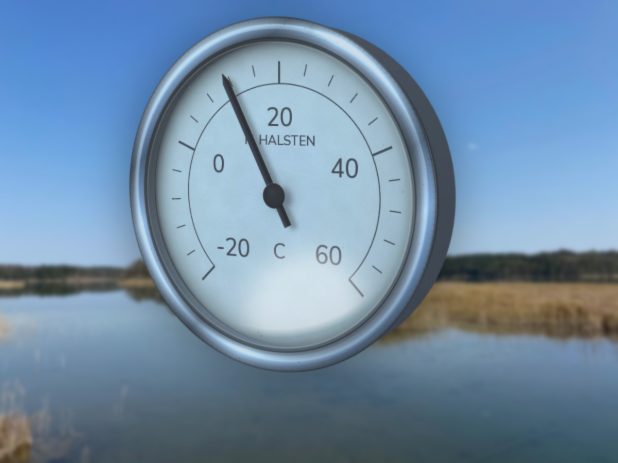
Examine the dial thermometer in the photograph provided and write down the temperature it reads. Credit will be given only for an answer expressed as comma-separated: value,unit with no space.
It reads 12,°C
